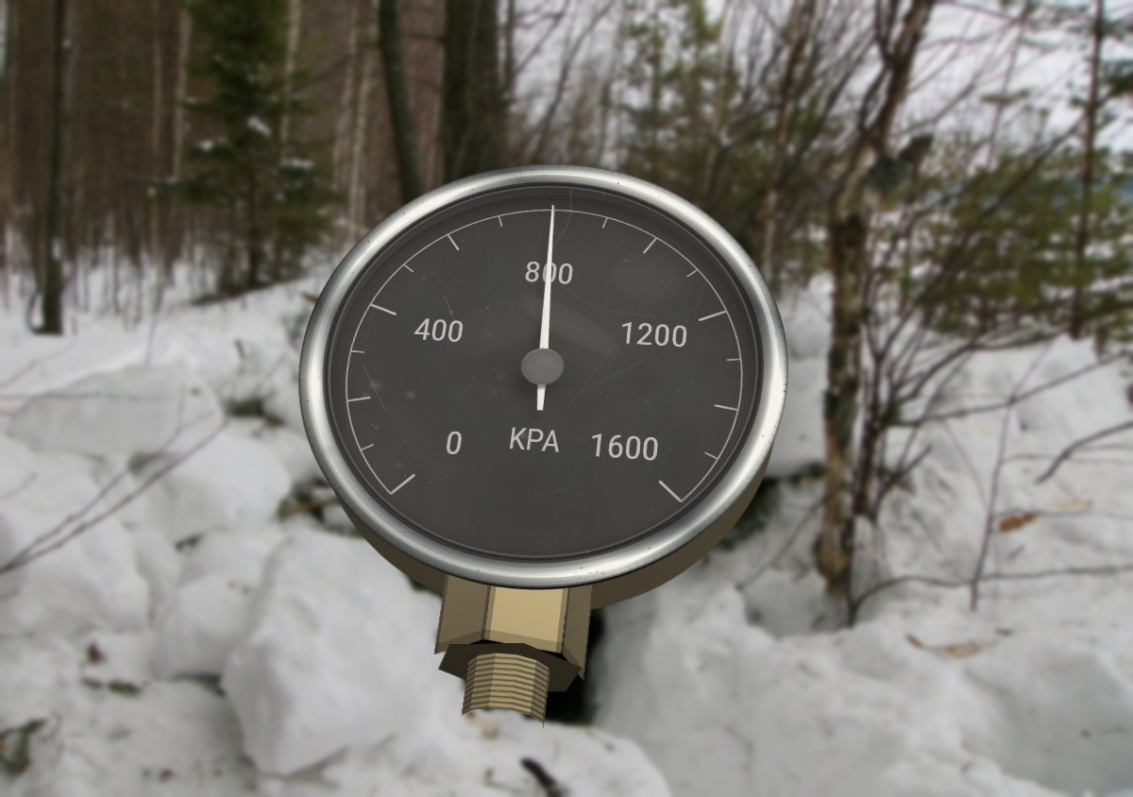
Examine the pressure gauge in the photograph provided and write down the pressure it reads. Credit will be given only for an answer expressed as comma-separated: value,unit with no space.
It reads 800,kPa
